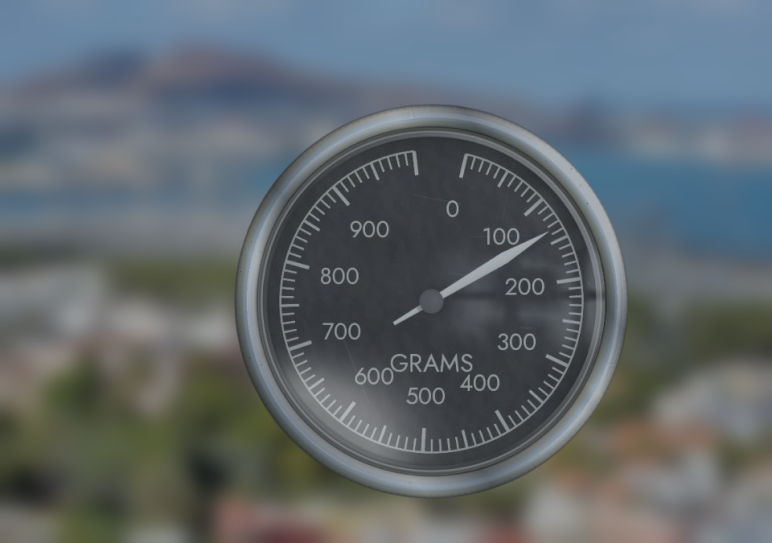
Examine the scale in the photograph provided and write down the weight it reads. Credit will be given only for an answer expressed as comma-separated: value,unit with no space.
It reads 135,g
